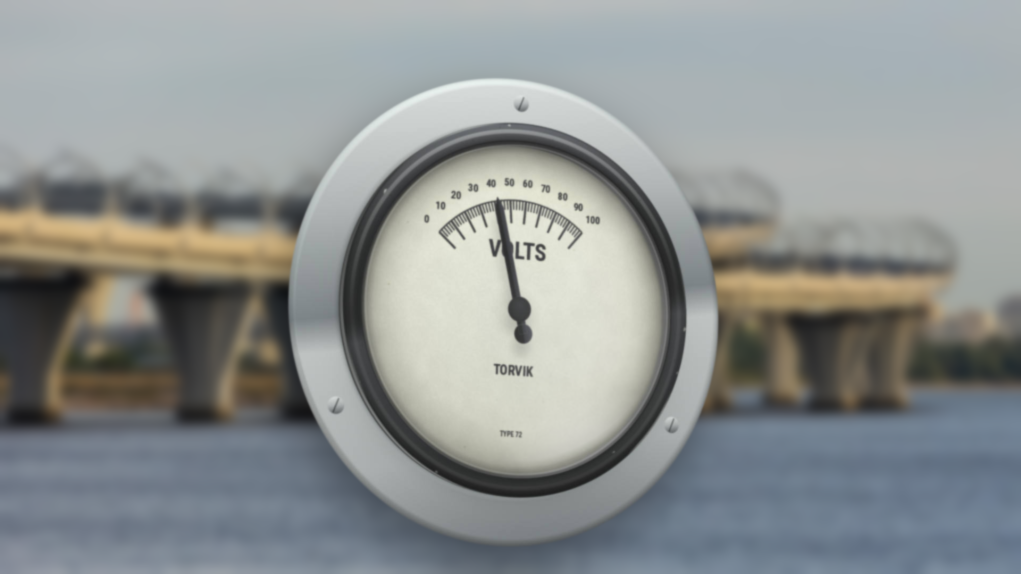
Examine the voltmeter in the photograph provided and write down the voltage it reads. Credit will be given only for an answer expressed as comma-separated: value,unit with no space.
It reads 40,V
